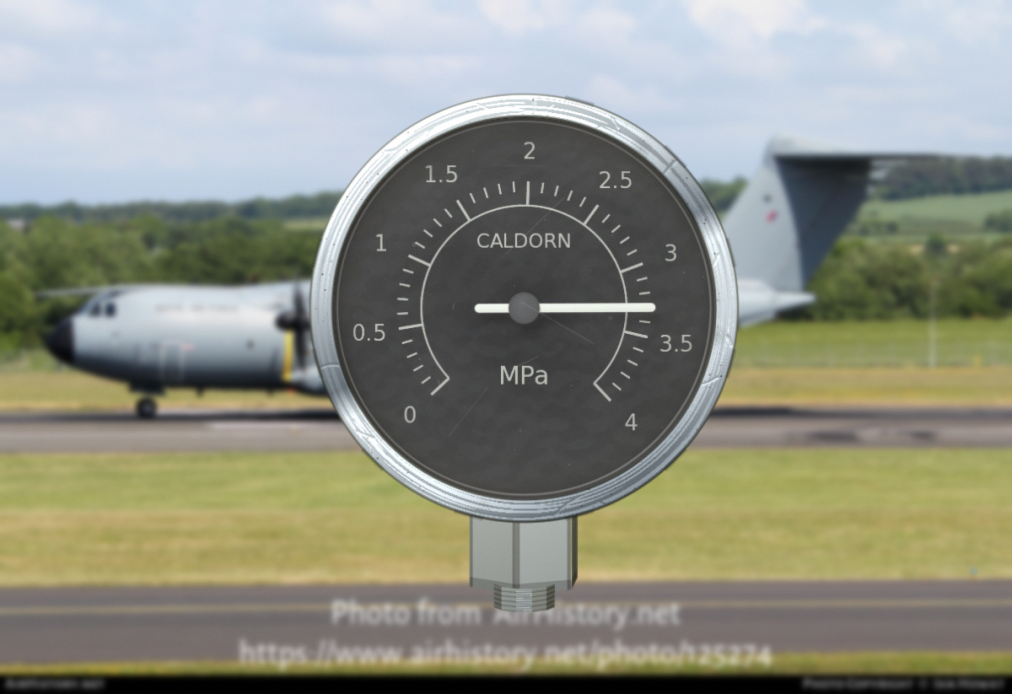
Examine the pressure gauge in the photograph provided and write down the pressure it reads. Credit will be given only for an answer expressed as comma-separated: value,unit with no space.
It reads 3.3,MPa
